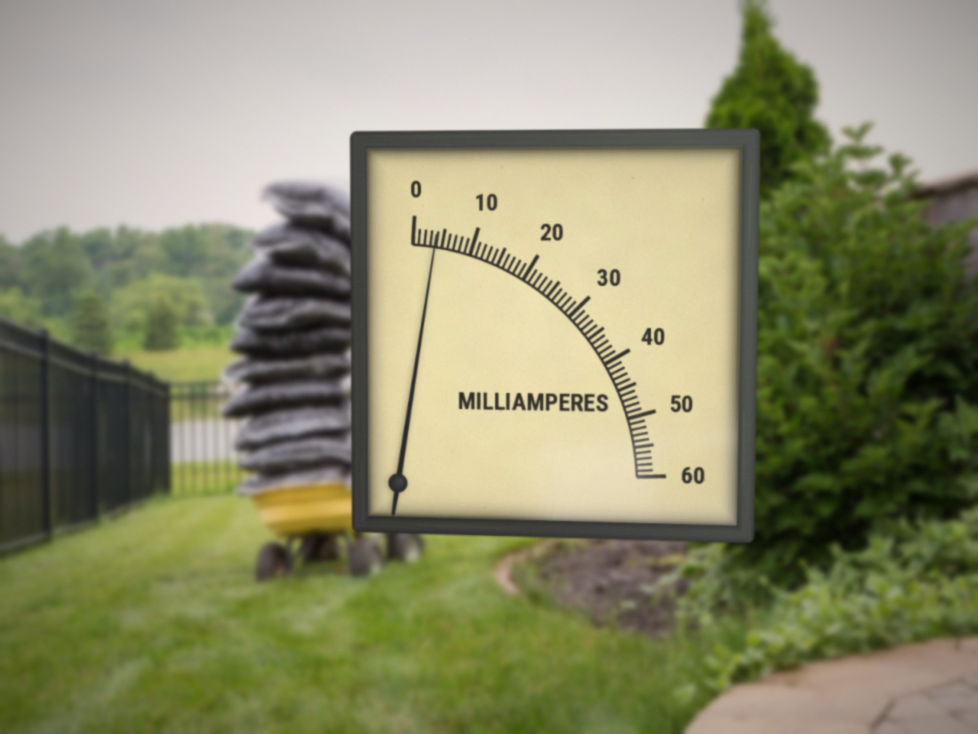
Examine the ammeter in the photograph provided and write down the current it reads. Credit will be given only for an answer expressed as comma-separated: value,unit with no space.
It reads 4,mA
